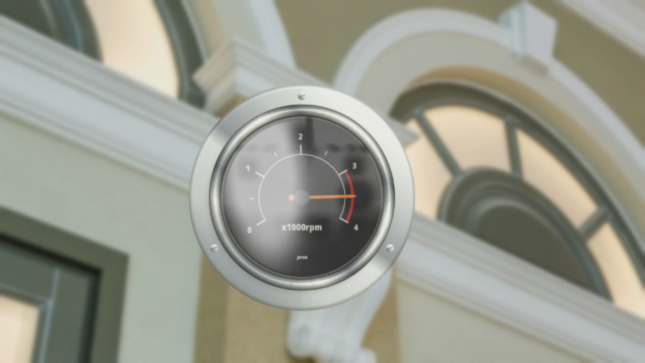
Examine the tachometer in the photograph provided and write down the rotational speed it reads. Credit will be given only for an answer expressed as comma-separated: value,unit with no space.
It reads 3500,rpm
